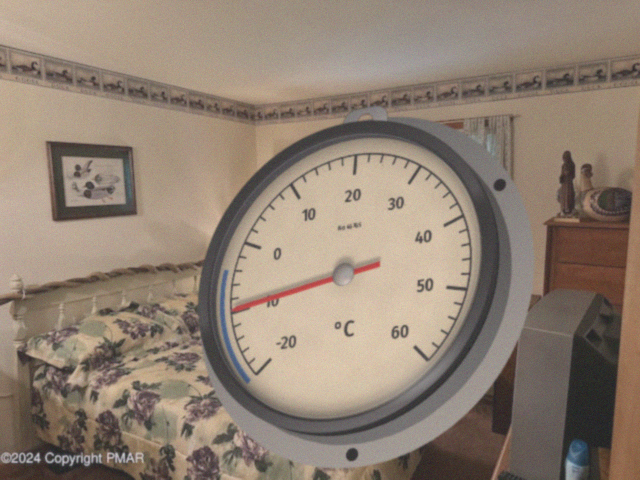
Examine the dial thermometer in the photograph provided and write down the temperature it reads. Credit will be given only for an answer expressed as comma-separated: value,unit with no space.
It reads -10,°C
